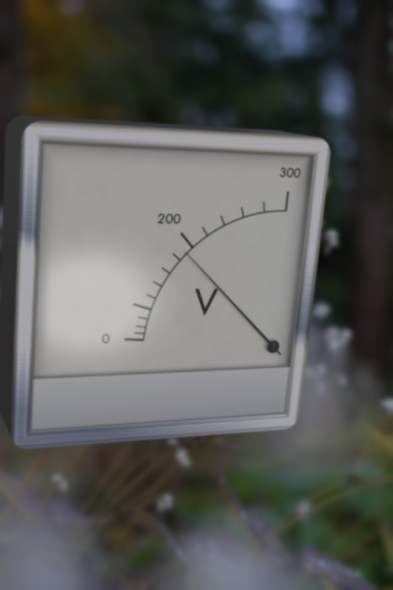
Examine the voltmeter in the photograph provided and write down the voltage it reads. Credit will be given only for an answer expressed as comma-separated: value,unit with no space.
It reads 190,V
